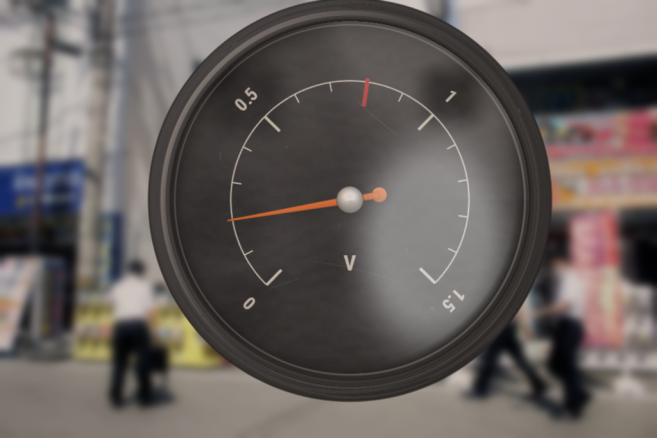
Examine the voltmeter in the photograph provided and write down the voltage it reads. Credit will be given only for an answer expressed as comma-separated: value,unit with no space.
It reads 0.2,V
